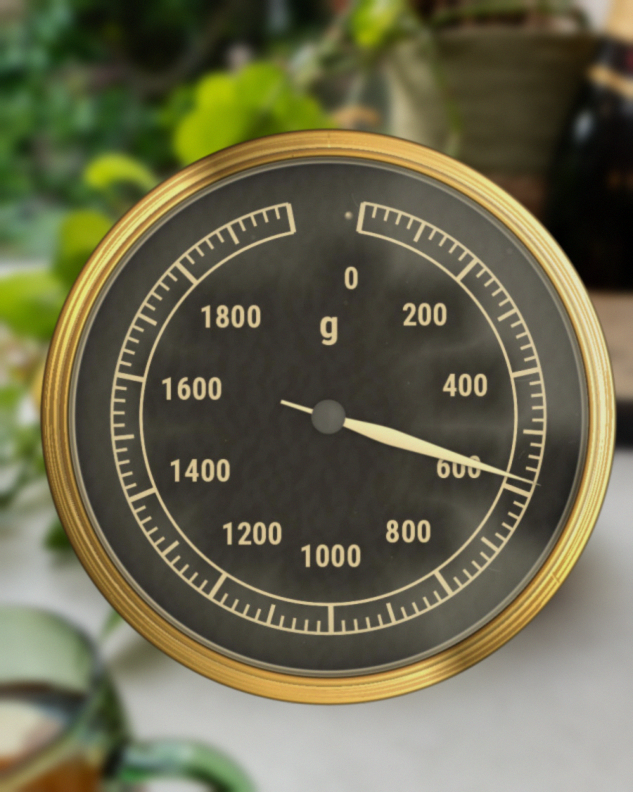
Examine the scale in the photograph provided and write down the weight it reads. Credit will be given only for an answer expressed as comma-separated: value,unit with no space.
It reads 580,g
